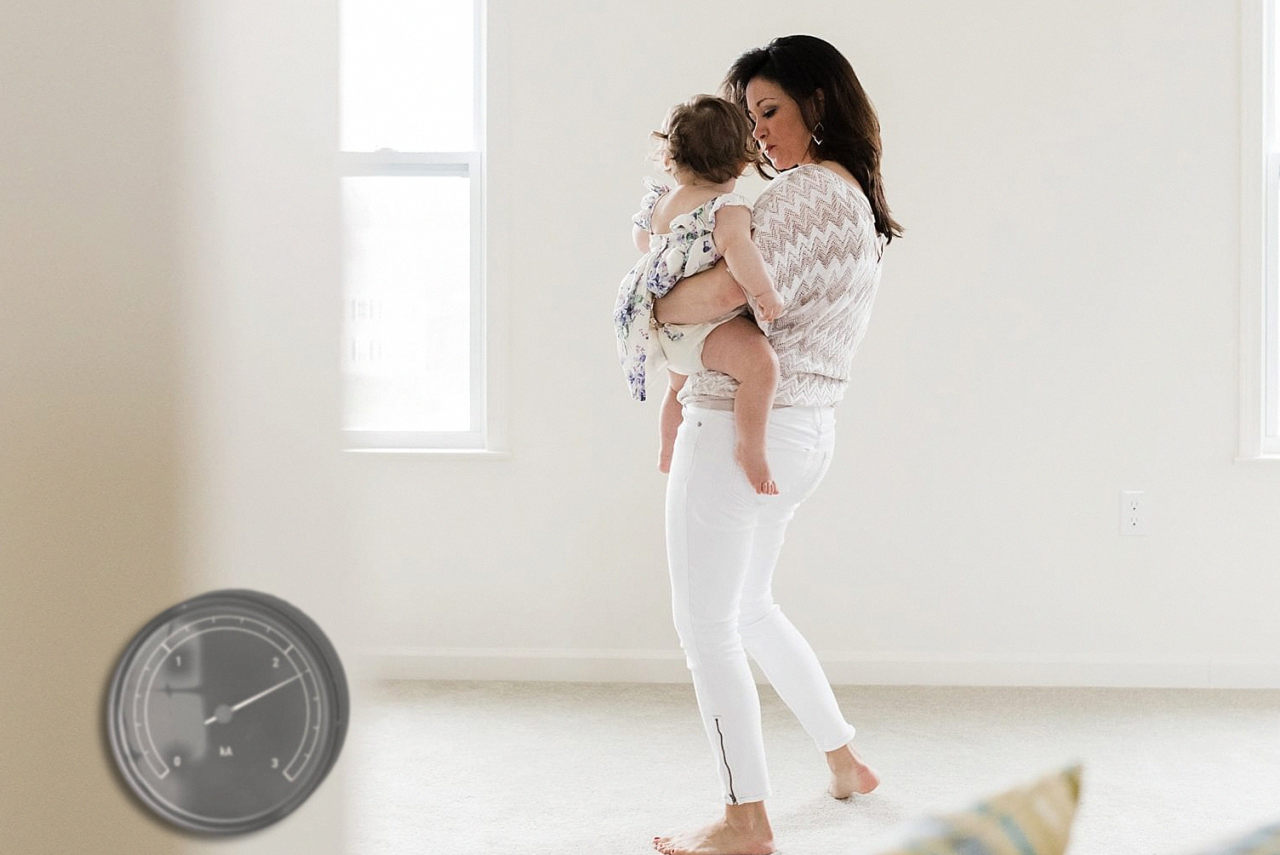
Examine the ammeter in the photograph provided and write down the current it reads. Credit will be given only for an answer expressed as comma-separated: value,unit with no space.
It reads 2.2,kA
